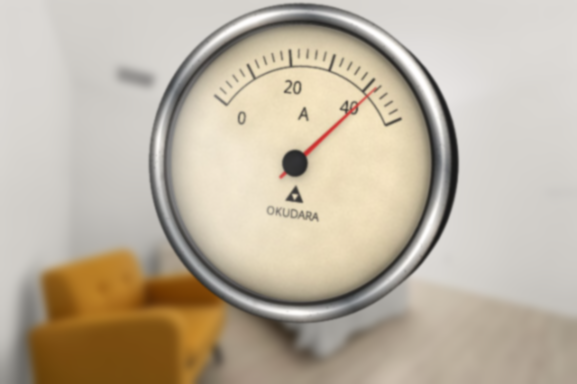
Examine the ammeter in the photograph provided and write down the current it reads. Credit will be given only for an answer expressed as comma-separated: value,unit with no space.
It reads 42,A
